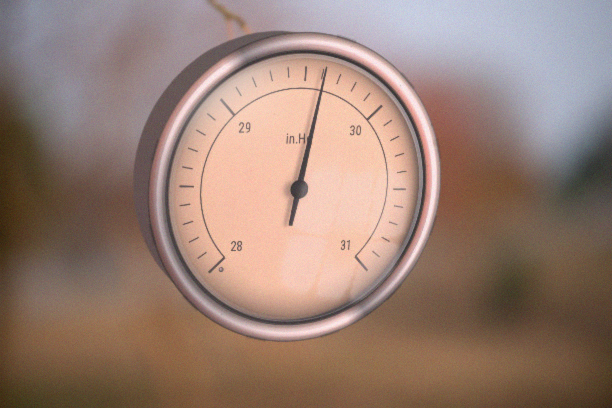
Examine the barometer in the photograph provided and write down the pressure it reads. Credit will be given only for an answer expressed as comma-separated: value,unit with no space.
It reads 29.6,inHg
